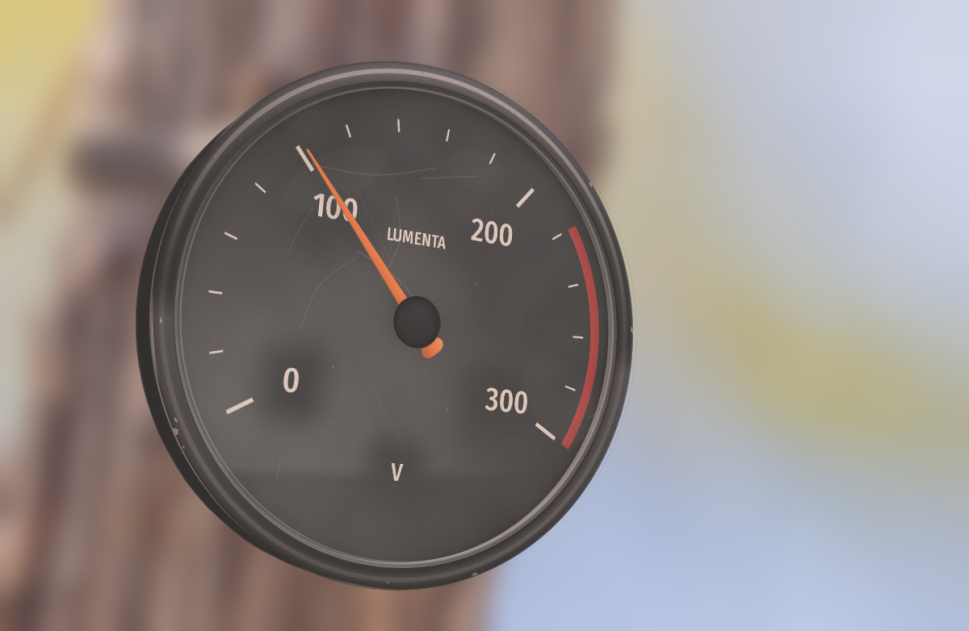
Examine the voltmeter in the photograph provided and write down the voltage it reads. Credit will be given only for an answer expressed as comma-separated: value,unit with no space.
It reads 100,V
